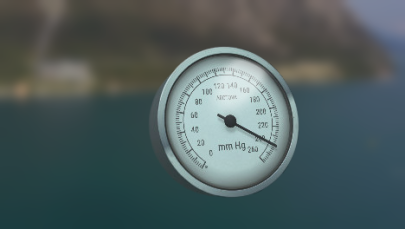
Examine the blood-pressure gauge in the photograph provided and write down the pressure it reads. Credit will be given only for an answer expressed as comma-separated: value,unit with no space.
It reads 240,mmHg
